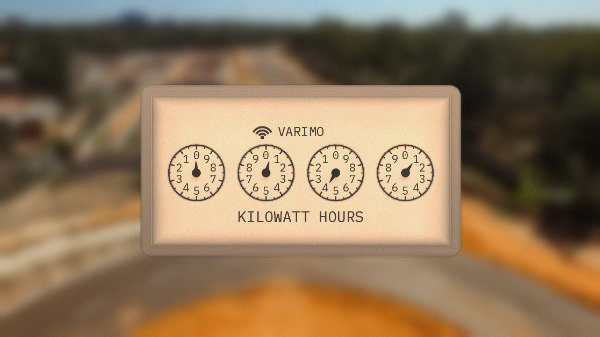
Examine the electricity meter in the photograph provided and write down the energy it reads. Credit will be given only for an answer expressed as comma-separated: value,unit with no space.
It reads 41,kWh
